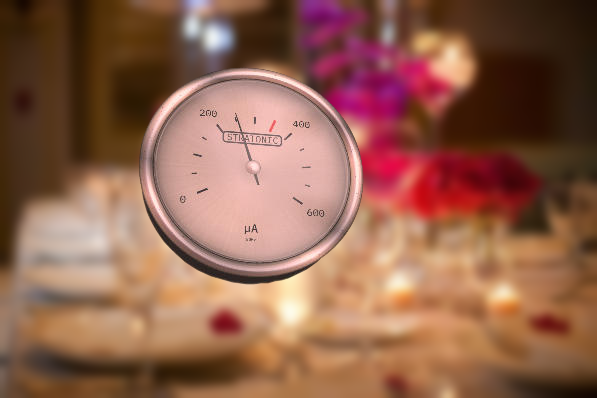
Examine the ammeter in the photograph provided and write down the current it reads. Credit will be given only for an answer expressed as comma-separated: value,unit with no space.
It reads 250,µA
